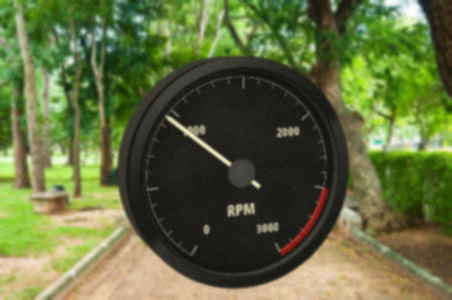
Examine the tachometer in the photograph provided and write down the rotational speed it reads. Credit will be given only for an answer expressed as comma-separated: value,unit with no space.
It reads 950,rpm
